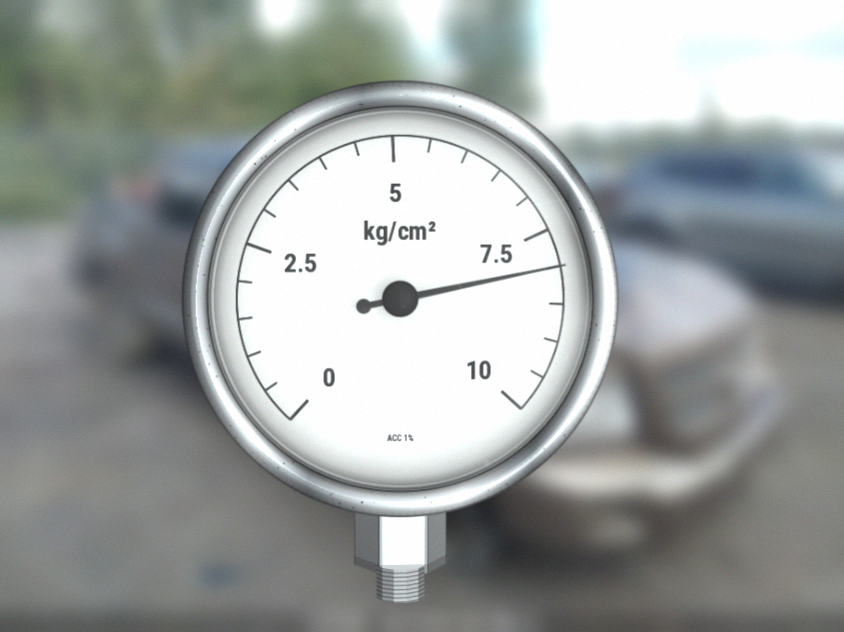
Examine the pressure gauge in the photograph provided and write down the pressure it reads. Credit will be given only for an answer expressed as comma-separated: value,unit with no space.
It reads 8,kg/cm²
